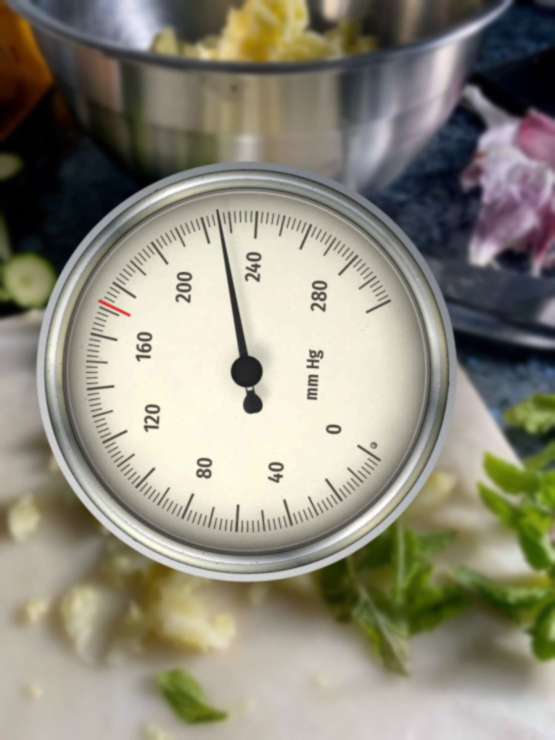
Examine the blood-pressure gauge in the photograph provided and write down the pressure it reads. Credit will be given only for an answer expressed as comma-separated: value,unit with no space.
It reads 226,mmHg
